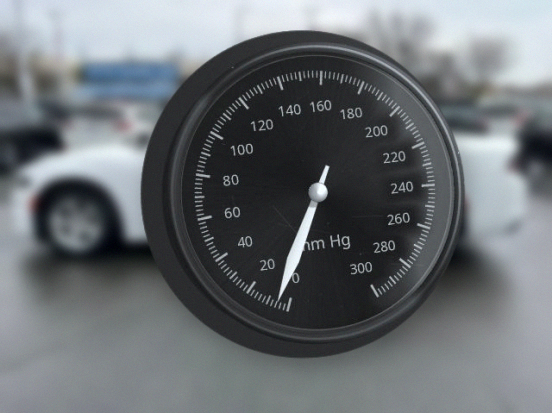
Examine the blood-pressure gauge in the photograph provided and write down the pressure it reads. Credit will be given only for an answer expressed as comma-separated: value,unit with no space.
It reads 6,mmHg
